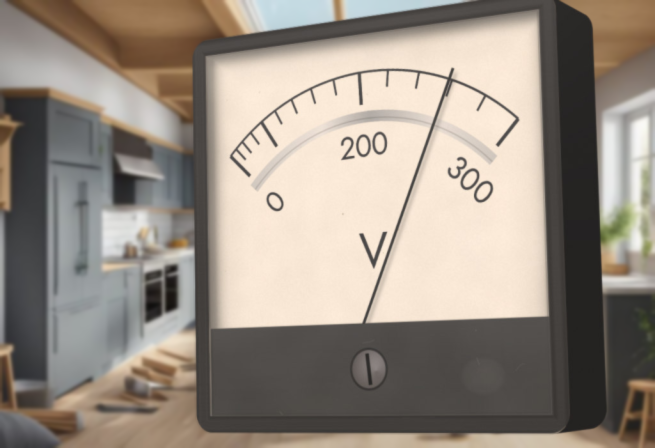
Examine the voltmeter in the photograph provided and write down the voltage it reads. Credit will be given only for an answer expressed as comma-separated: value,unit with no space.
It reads 260,V
